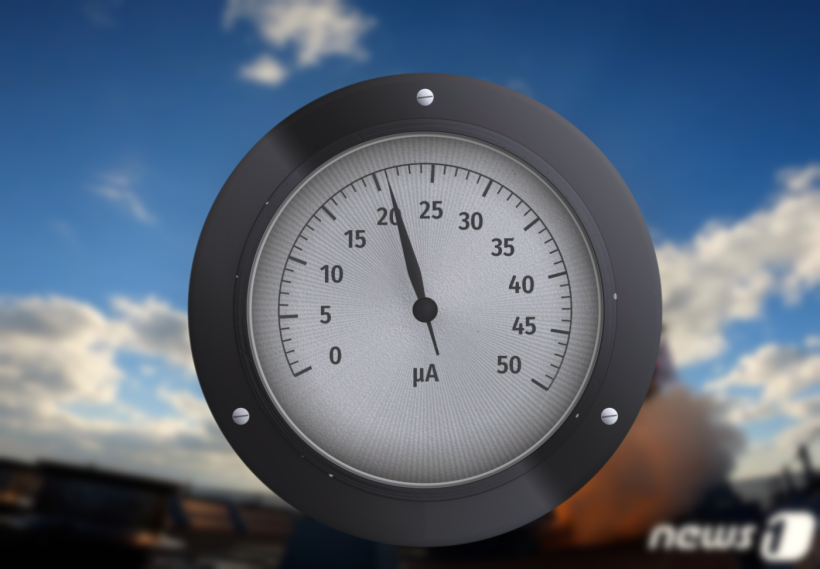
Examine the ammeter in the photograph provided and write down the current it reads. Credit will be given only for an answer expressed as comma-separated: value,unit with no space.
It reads 21,µA
